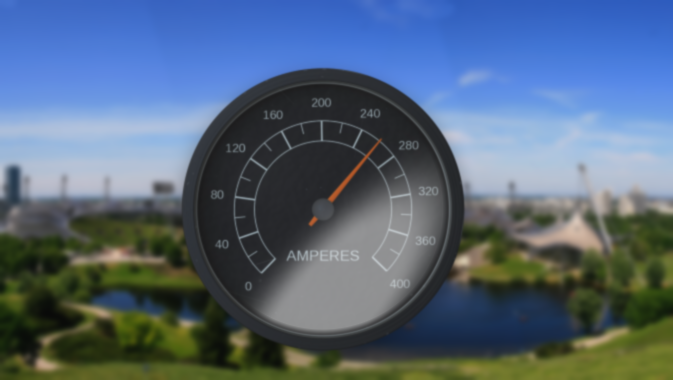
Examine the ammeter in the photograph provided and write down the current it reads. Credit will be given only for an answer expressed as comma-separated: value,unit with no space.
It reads 260,A
